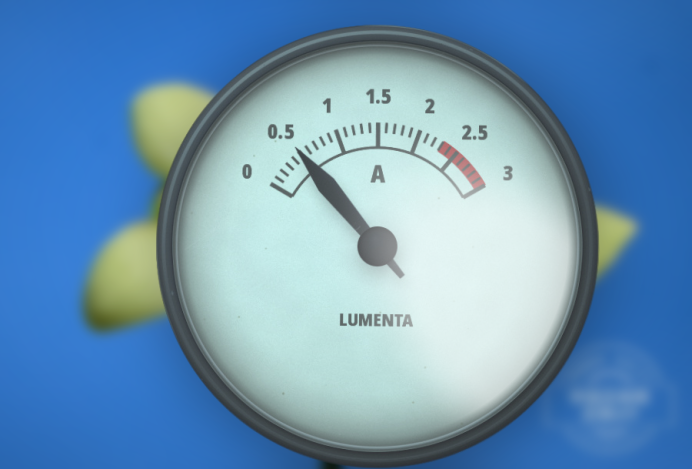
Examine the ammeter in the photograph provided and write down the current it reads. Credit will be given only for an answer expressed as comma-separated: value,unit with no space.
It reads 0.5,A
